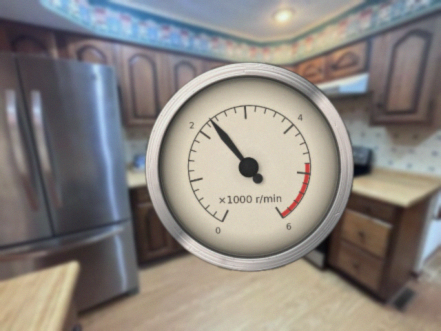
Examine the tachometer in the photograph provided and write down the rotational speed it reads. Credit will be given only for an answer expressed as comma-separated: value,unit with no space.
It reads 2300,rpm
